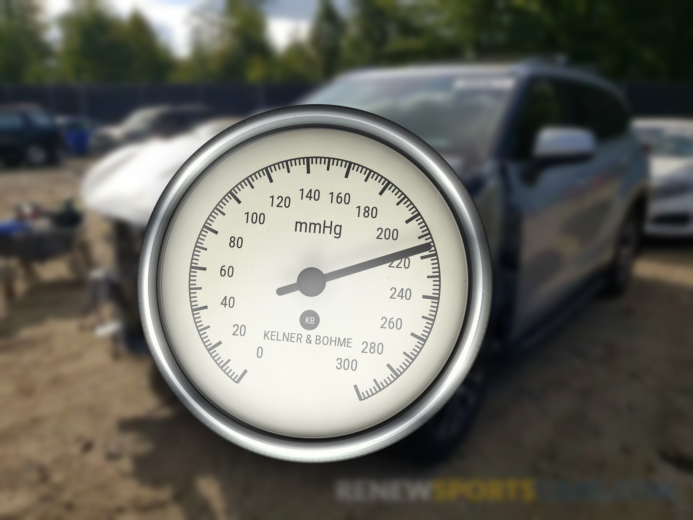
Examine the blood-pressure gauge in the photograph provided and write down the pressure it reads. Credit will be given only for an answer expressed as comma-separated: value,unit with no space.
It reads 216,mmHg
